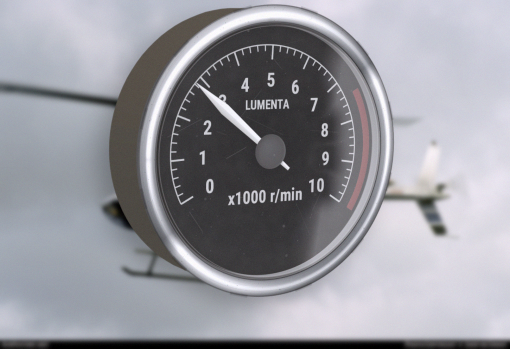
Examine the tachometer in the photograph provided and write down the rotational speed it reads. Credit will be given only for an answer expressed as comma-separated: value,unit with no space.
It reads 2800,rpm
